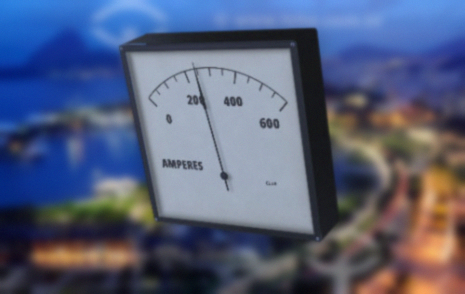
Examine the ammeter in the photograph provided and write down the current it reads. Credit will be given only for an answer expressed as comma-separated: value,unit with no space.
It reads 250,A
